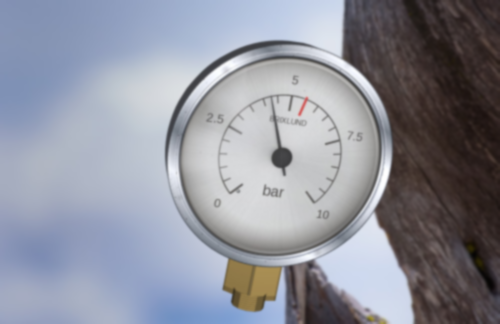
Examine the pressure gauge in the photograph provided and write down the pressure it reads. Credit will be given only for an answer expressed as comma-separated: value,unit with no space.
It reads 4.25,bar
